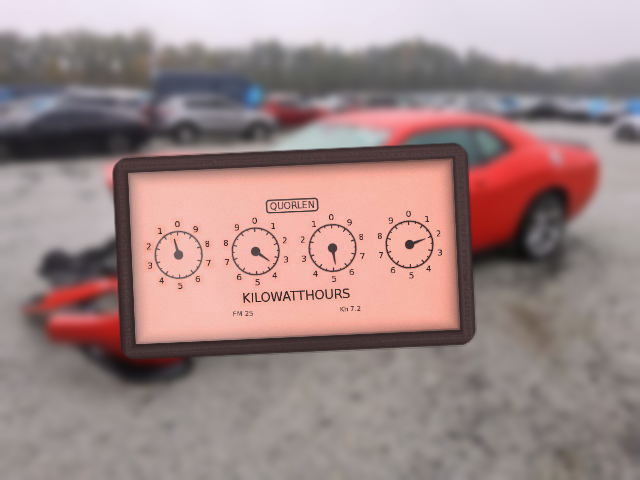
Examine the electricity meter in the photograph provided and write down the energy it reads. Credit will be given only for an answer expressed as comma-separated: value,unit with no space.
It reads 352,kWh
